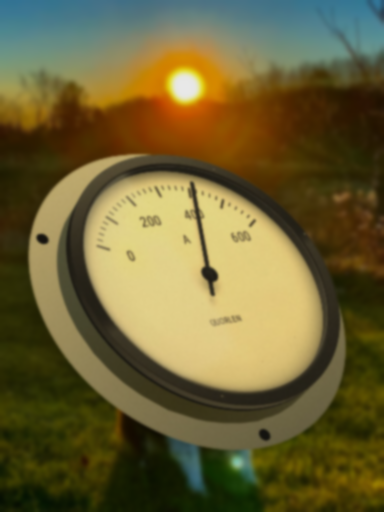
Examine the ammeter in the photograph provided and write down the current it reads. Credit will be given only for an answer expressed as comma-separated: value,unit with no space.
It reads 400,A
